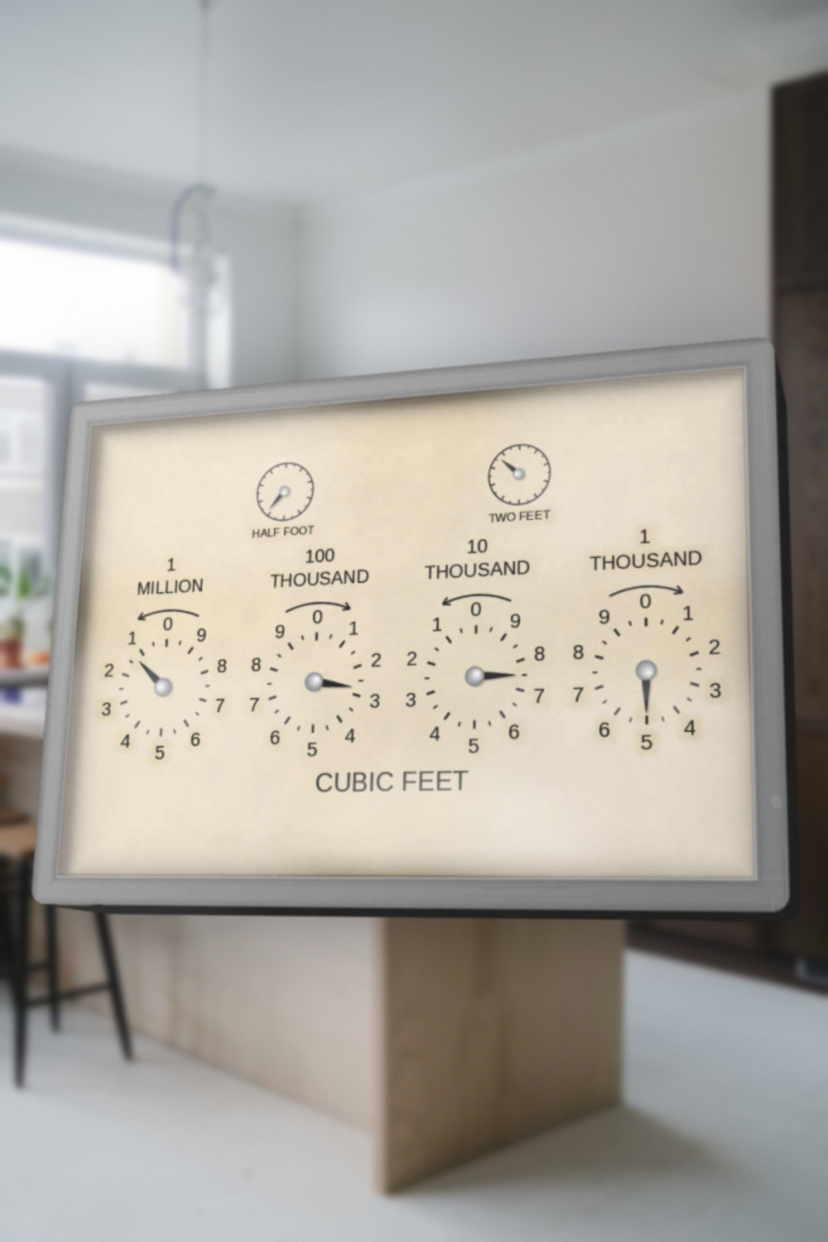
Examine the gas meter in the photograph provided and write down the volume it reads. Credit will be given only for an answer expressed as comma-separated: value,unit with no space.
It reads 127500,ft³
